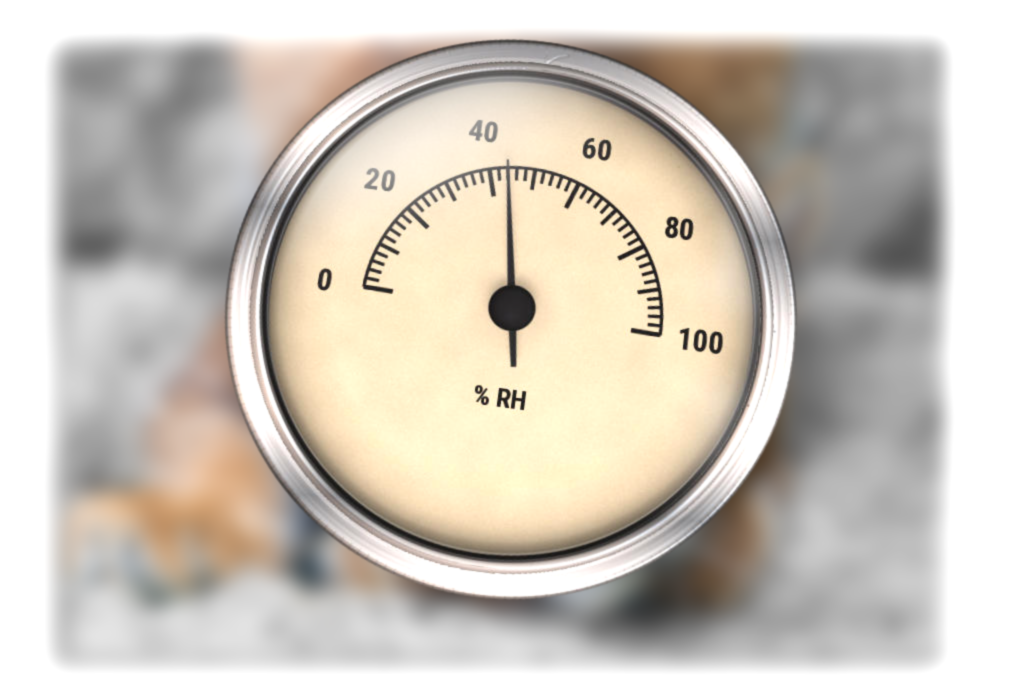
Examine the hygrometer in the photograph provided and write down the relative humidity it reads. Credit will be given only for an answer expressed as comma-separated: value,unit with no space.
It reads 44,%
